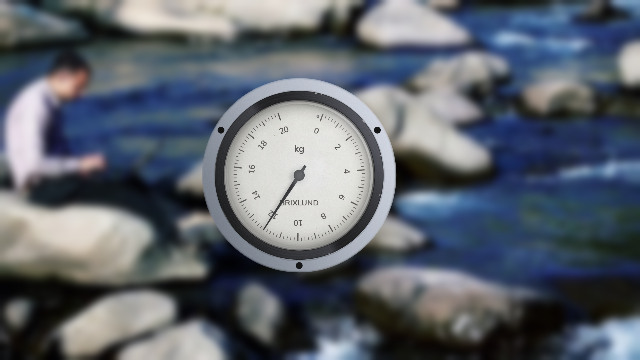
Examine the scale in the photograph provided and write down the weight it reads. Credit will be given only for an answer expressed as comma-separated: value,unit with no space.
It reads 12,kg
